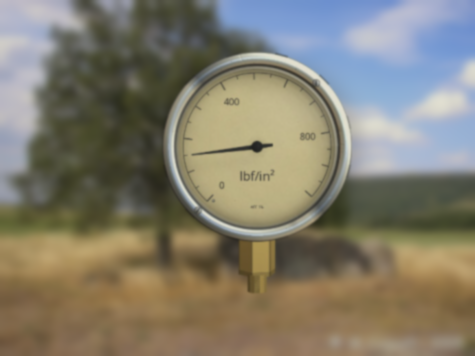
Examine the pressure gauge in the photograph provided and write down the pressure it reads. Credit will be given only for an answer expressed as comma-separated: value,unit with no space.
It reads 150,psi
